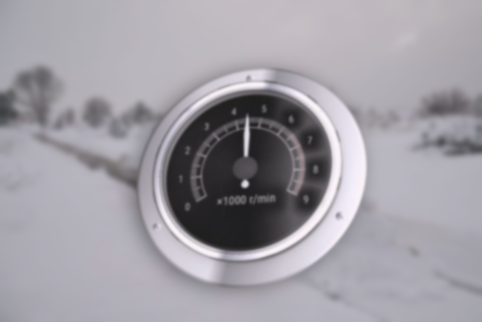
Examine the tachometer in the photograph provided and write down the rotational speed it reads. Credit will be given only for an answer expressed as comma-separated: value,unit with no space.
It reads 4500,rpm
